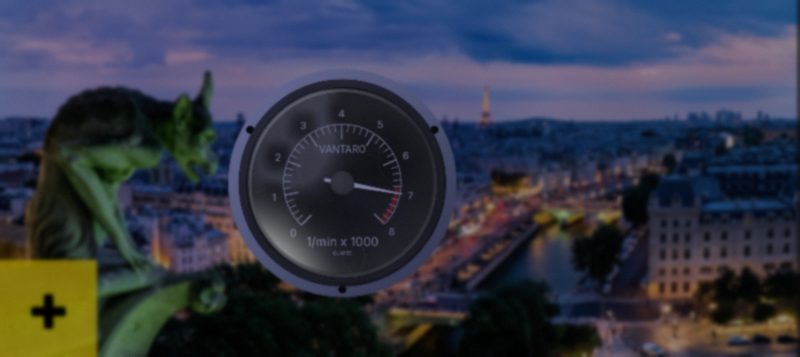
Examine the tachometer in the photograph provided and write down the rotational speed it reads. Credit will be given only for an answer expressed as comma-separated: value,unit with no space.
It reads 7000,rpm
